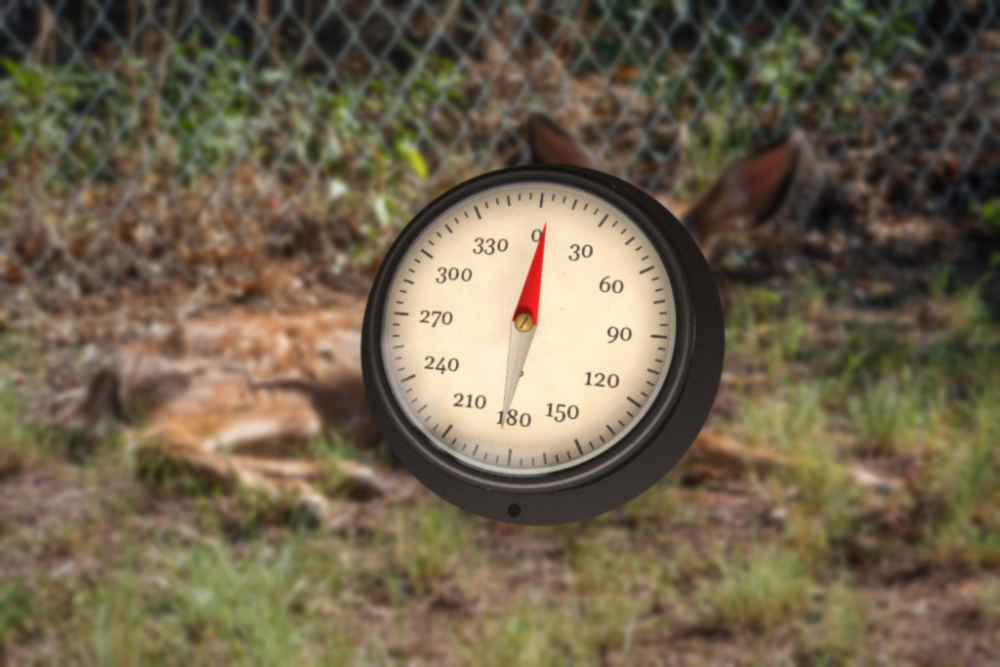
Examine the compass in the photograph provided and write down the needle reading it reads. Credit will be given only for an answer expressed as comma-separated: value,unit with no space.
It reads 5,°
